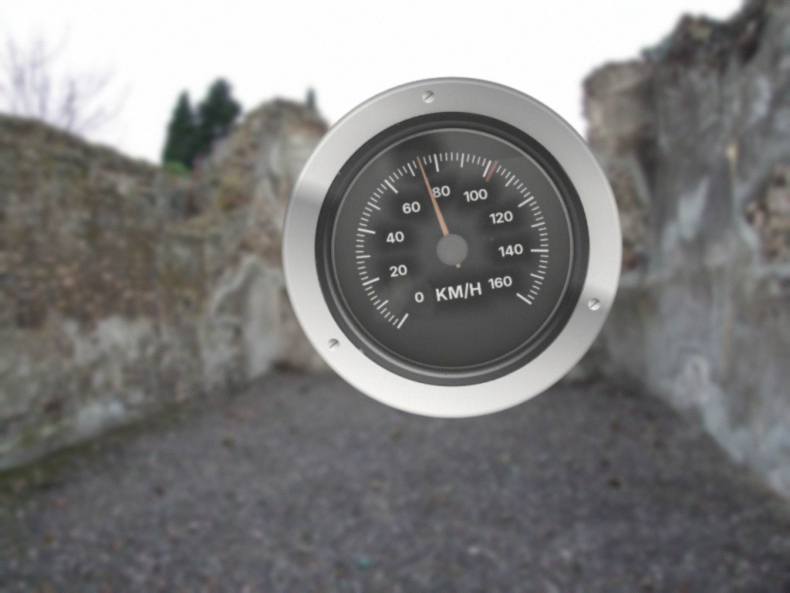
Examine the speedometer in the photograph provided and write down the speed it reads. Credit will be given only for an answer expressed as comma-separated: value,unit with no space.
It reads 74,km/h
